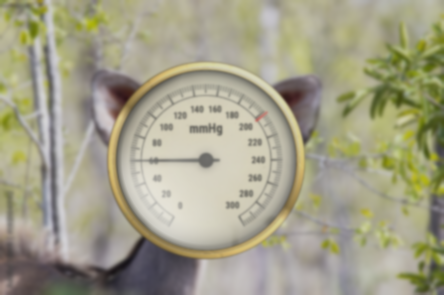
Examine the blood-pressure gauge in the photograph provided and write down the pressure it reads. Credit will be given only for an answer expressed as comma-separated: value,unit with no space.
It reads 60,mmHg
